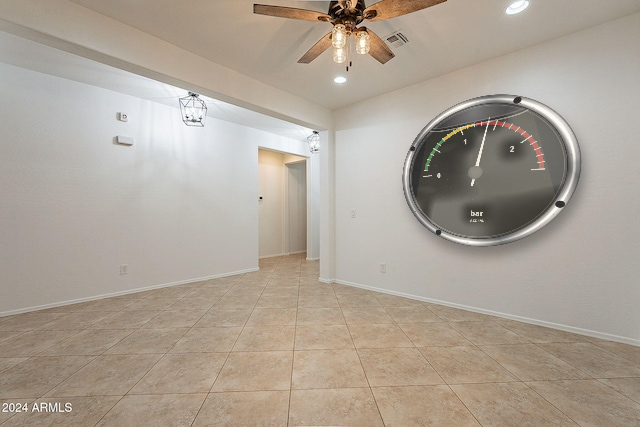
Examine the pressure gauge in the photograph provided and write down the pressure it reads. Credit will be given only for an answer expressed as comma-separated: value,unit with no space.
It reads 1.4,bar
